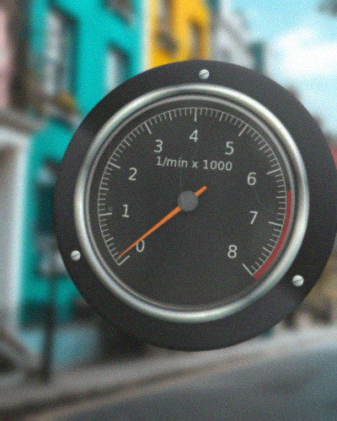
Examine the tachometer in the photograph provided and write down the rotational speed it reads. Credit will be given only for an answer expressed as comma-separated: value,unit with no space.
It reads 100,rpm
